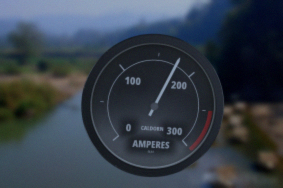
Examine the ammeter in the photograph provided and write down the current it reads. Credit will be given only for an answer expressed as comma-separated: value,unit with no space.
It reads 175,A
